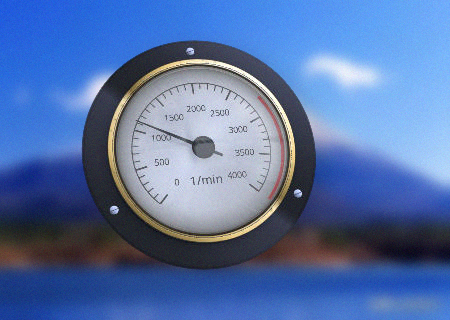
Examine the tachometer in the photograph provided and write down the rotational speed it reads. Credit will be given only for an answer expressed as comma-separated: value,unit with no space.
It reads 1100,rpm
